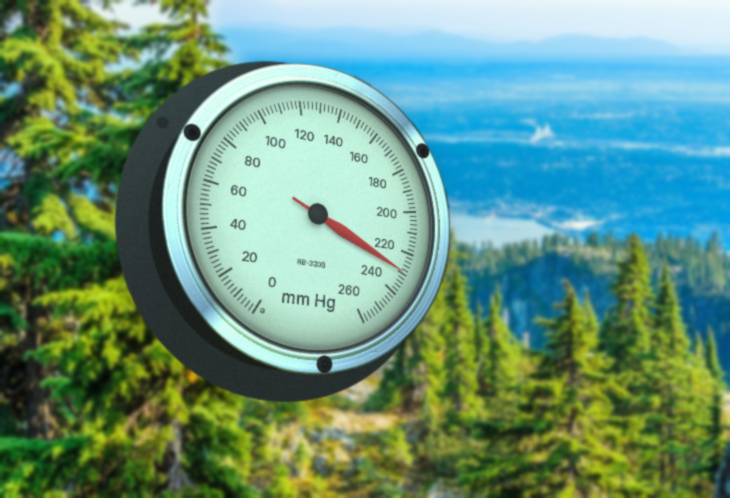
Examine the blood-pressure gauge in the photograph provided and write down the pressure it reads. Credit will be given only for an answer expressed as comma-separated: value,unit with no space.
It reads 230,mmHg
